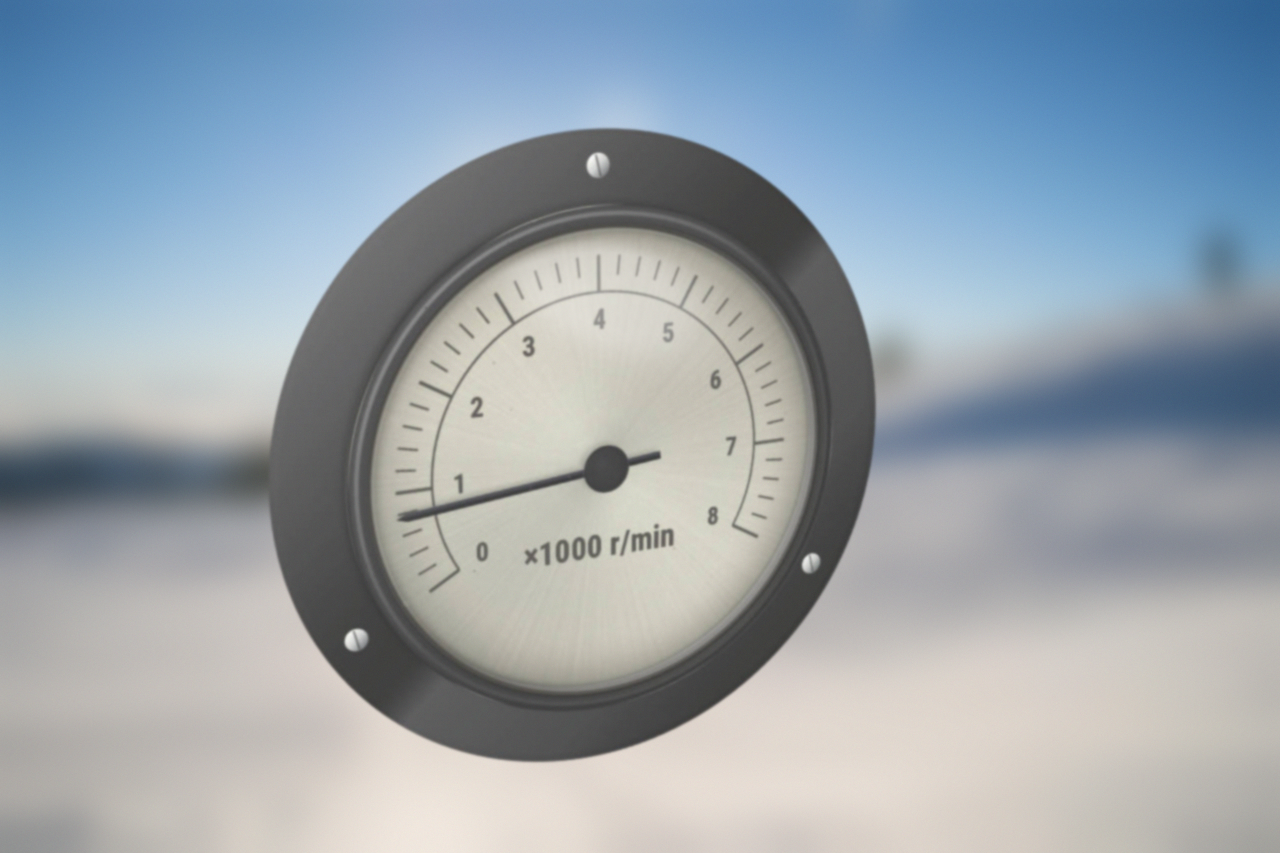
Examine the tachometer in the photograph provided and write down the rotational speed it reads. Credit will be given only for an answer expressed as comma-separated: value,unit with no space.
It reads 800,rpm
